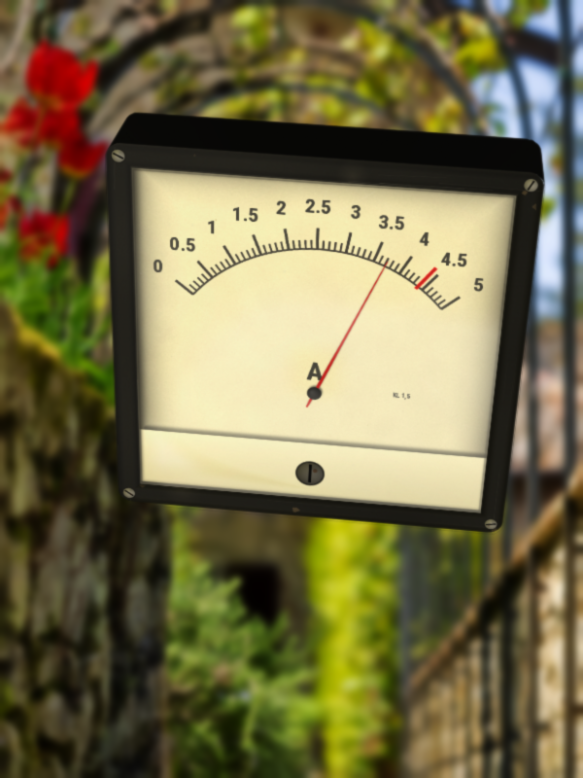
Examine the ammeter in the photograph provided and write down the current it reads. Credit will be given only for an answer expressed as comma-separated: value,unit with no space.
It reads 3.7,A
